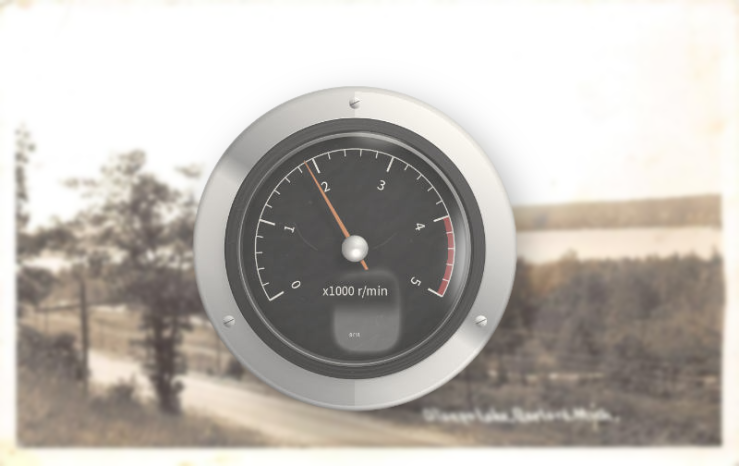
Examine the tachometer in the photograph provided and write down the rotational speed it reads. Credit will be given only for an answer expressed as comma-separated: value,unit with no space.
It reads 1900,rpm
